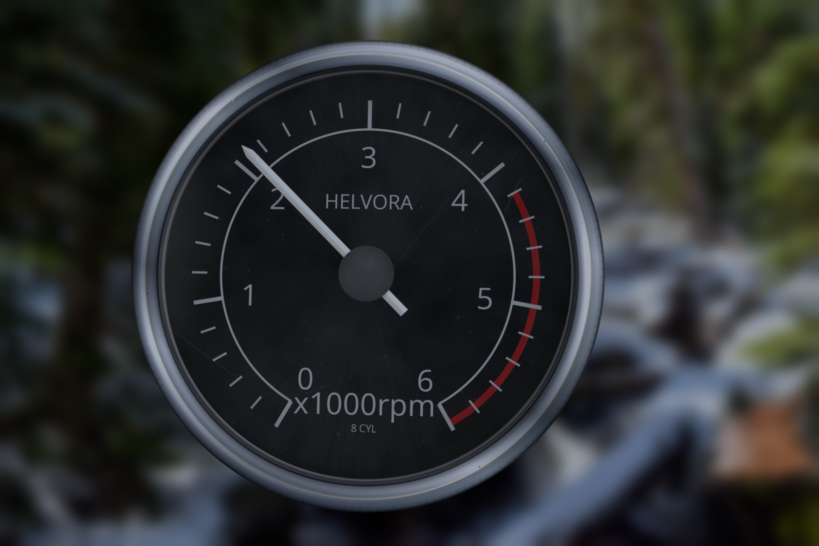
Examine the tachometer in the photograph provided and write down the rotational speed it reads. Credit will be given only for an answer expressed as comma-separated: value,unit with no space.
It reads 2100,rpm
